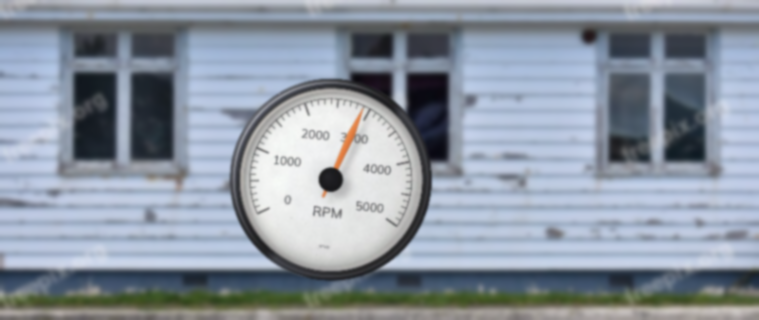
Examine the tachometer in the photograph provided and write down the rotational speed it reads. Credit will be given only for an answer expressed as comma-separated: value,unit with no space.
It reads 2900,rpm
